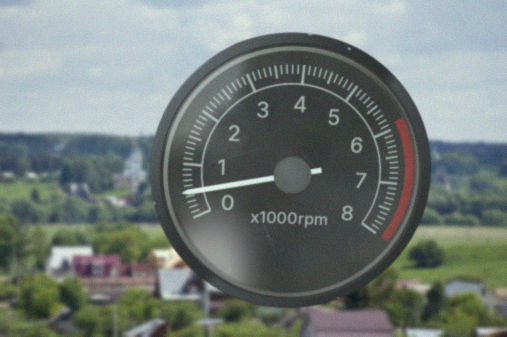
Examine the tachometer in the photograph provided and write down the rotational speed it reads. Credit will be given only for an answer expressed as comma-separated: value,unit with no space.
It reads 500,rpm
